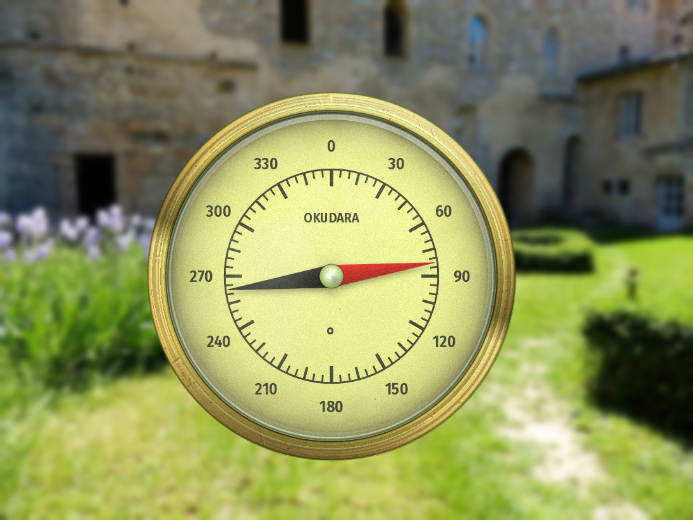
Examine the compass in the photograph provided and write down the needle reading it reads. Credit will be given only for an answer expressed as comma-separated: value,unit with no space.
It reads 82.5,°
